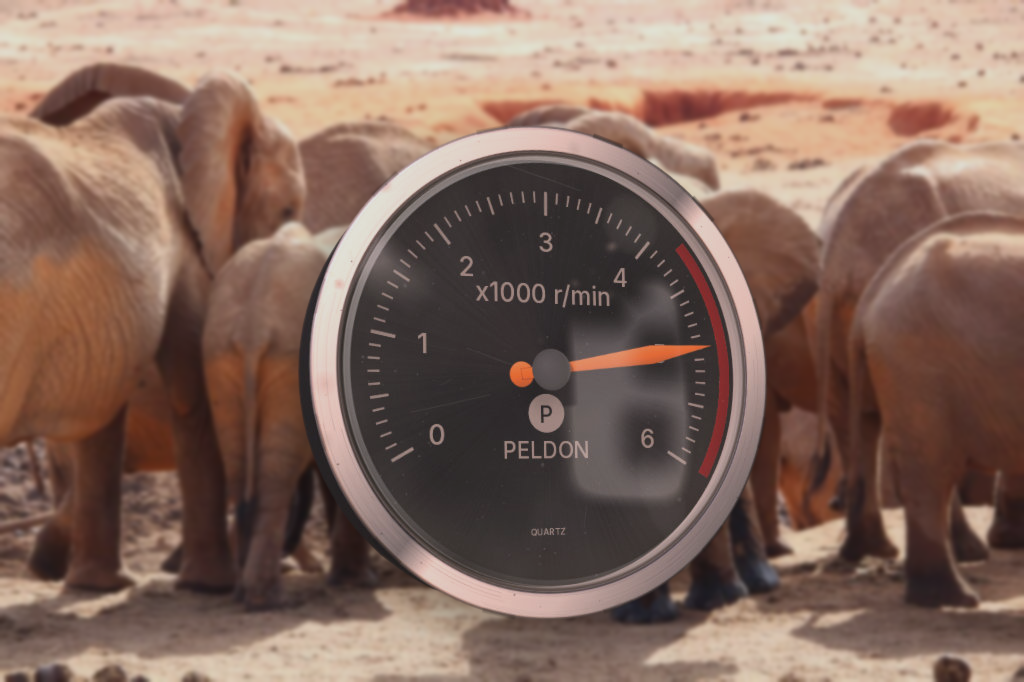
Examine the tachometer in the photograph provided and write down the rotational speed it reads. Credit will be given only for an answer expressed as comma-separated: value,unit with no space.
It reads 5000,rpm
